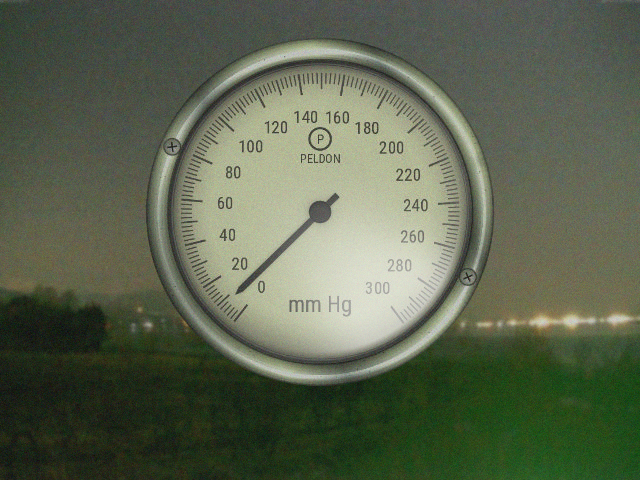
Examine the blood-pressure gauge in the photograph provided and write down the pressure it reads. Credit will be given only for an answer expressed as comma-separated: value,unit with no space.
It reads 8,mmHg
